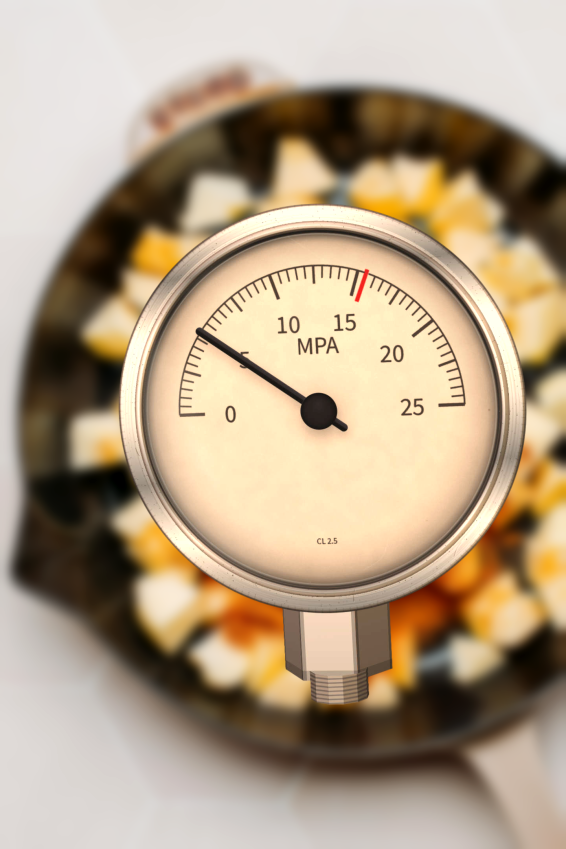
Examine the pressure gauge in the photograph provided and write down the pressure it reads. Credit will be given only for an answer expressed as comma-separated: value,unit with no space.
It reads 5,MPa
